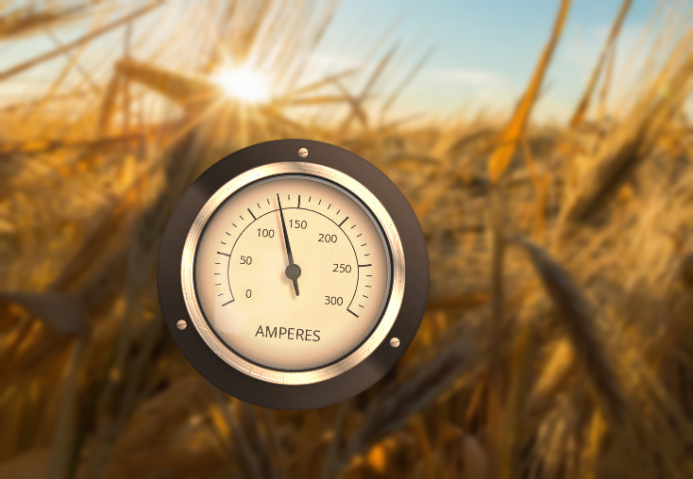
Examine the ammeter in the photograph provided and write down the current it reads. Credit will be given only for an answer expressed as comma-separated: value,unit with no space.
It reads 130,A
